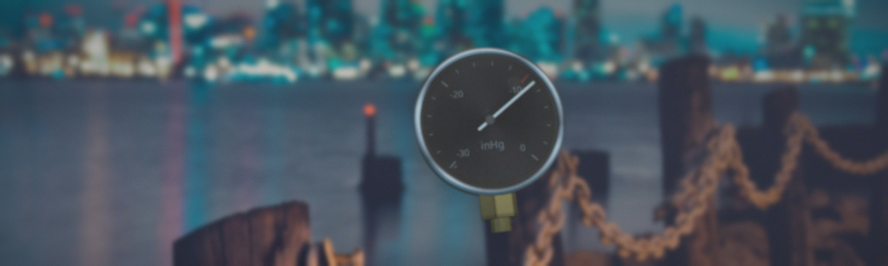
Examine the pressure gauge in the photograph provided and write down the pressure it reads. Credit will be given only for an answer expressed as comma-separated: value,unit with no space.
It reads -9,inHg
